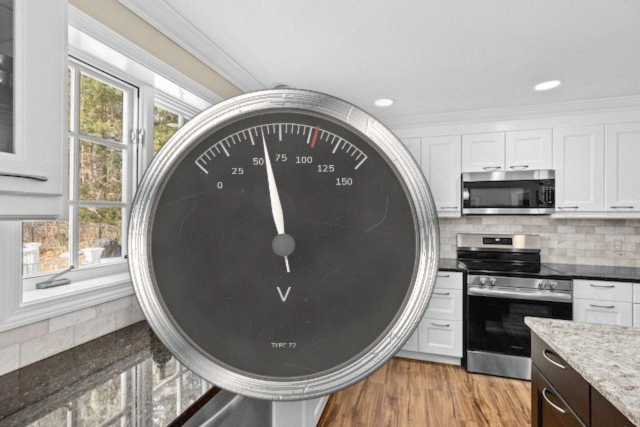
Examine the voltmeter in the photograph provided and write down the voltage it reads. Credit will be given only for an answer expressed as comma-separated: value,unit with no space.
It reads 60,V
